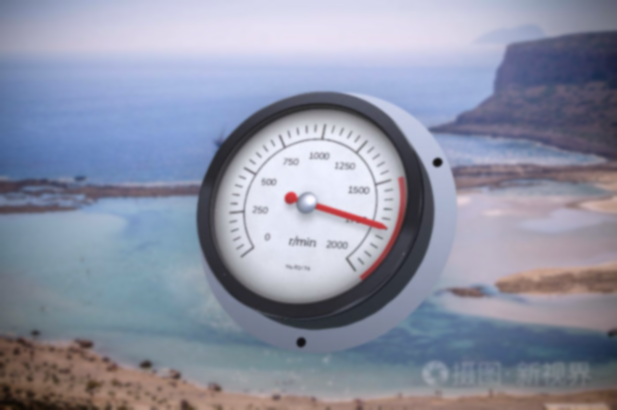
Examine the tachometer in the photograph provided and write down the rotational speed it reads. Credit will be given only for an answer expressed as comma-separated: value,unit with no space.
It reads 1750,rpm
